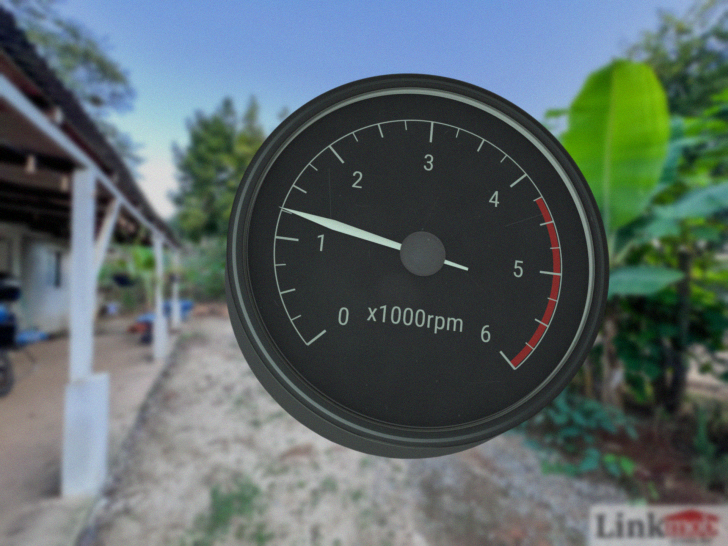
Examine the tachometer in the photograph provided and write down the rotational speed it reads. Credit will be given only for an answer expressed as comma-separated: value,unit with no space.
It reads 1250,rpm
